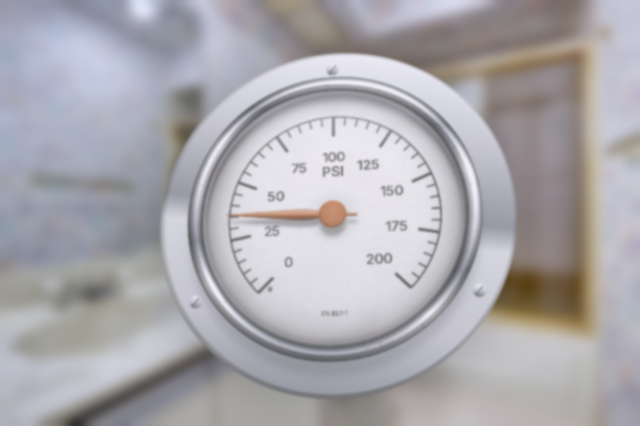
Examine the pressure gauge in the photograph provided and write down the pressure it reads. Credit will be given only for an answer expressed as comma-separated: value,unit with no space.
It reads 35,psi
